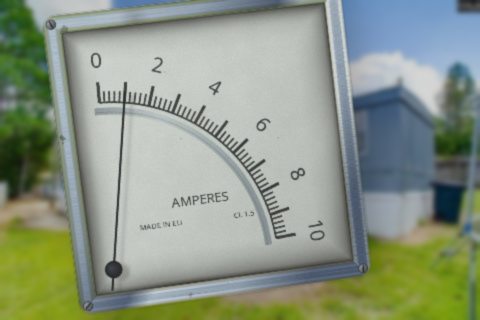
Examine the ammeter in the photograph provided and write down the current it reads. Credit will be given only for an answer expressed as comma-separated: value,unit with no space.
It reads 1,A
